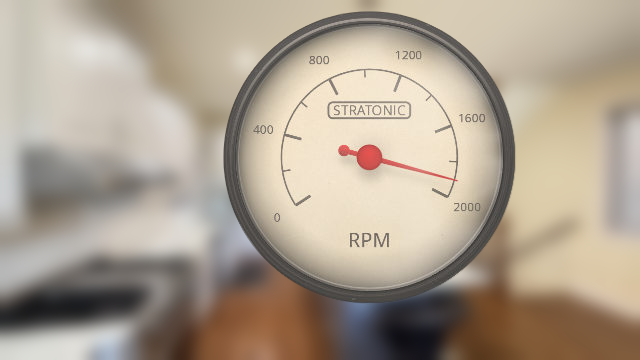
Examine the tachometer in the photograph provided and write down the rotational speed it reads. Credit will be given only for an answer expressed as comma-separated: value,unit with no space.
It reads 1900,rpm
